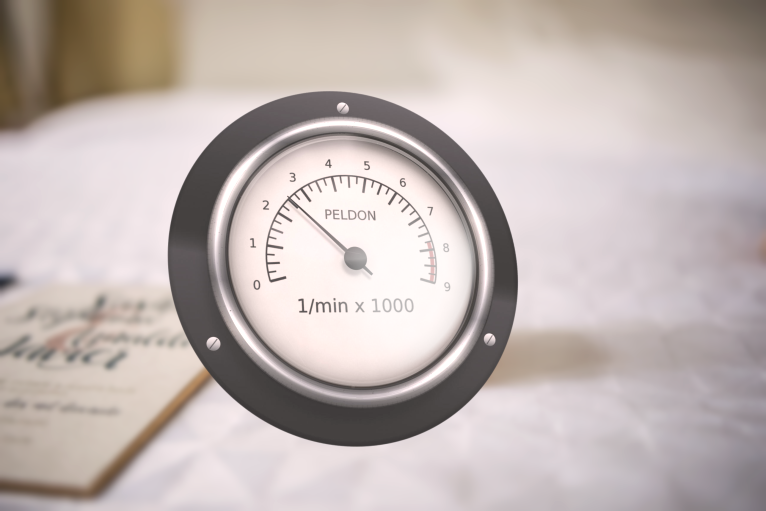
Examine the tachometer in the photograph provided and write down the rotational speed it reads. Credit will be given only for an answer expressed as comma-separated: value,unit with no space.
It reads 2500,rpm
